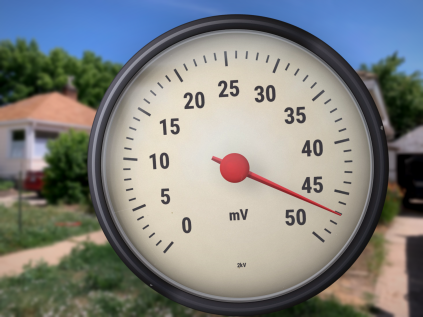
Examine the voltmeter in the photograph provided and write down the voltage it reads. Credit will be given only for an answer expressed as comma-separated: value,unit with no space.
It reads 47,mV
